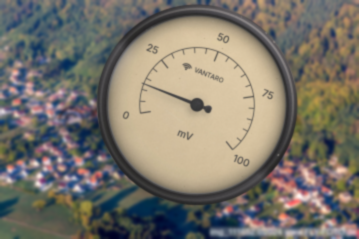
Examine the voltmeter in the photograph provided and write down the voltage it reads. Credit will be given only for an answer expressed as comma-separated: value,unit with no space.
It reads 12.5,mV
